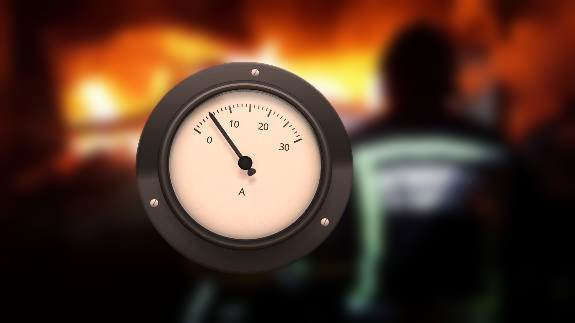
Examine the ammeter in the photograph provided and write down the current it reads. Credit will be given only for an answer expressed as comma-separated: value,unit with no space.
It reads 5,A
